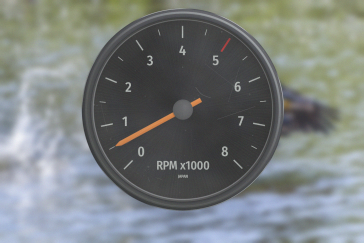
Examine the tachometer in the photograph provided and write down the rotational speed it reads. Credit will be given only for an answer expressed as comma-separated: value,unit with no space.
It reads 500,rpm
